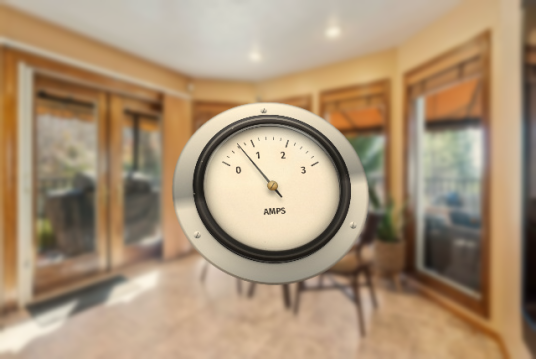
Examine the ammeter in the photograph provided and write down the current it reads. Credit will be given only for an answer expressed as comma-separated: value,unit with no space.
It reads 0.6,A
